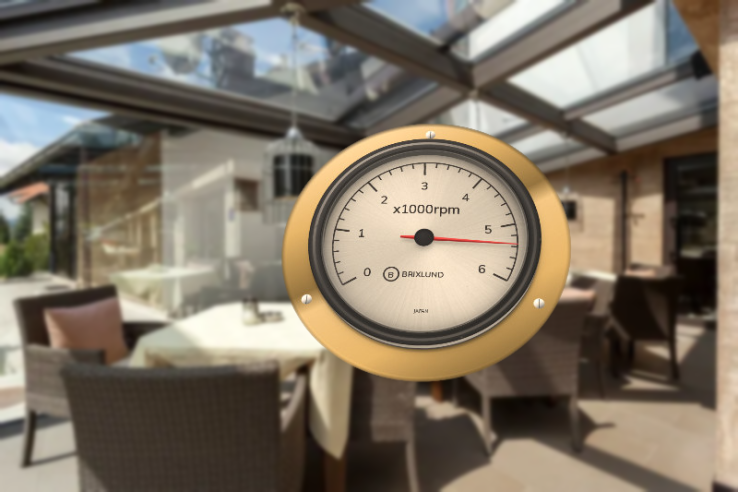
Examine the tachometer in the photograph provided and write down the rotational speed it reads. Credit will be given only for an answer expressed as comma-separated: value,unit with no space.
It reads 5400,rpm
